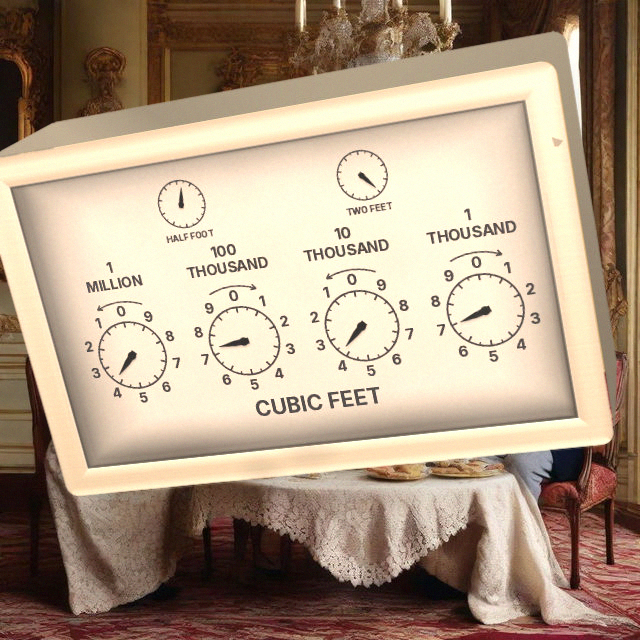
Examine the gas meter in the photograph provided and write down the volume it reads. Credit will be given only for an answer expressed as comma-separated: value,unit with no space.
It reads 373700,ft³
